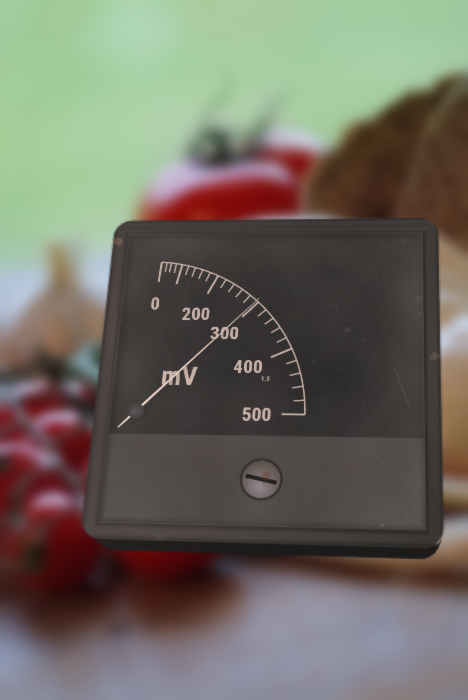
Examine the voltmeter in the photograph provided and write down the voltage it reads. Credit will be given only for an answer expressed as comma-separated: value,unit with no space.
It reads 300,mV
